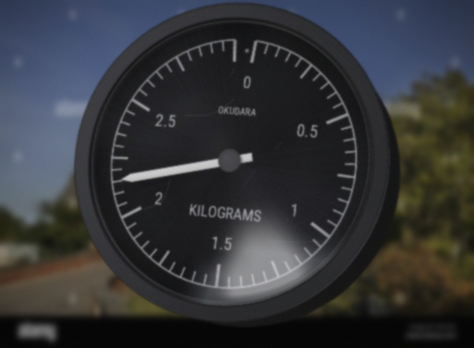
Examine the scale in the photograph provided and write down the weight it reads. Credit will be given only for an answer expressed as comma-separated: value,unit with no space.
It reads 2.15,kg
